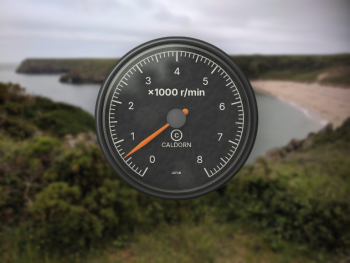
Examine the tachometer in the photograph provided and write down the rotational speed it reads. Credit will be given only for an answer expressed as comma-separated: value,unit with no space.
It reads 600,rpm
